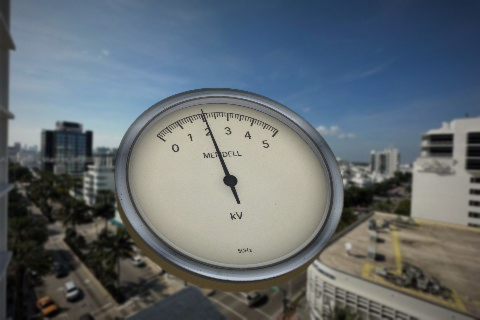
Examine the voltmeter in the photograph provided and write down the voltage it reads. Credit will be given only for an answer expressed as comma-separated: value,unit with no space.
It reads 2,kV
